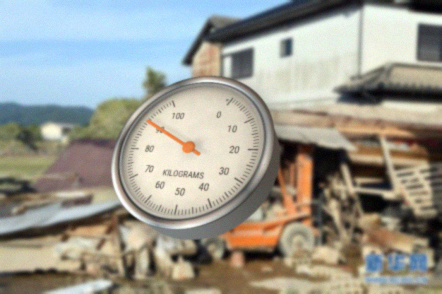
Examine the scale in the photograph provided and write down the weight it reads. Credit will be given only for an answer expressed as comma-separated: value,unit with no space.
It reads 90,kg
